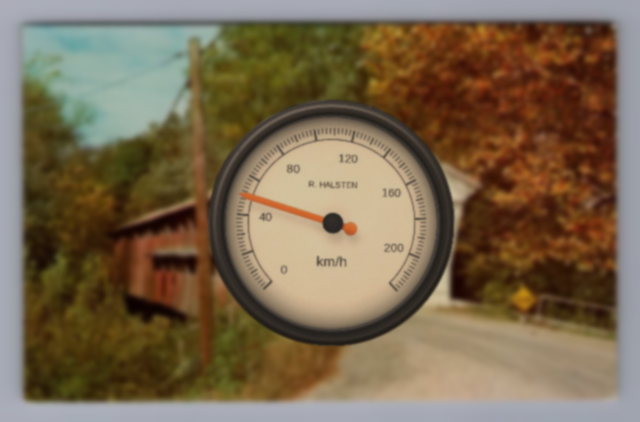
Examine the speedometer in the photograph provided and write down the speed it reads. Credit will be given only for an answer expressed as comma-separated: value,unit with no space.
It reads 50,km/h
